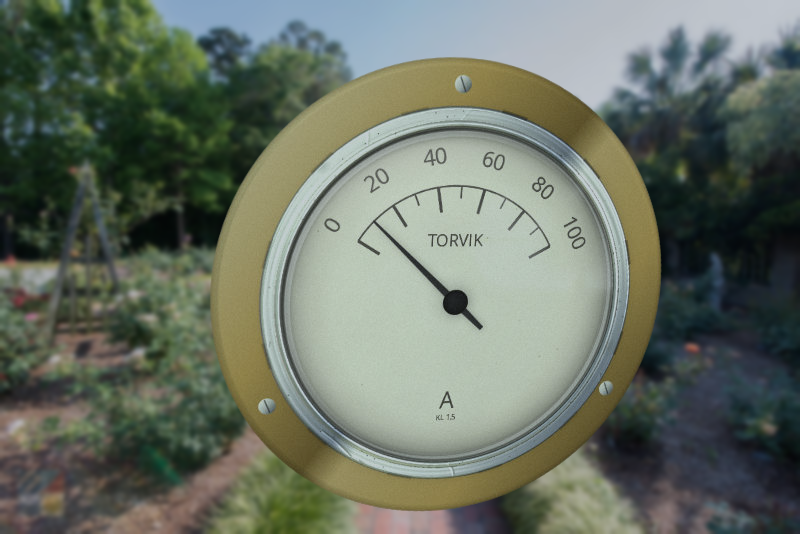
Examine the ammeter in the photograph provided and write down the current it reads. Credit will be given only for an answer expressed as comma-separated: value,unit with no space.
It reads 10,A
